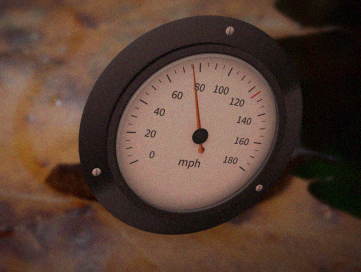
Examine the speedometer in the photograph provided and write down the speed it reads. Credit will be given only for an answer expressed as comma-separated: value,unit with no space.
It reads 75,mph
